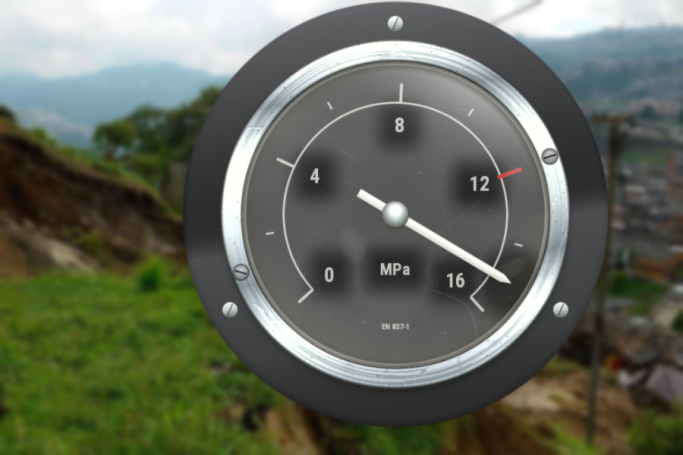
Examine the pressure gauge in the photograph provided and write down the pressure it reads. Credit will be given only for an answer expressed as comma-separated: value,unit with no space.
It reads 15,MPa
